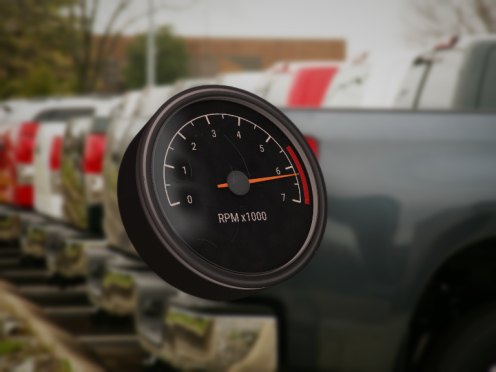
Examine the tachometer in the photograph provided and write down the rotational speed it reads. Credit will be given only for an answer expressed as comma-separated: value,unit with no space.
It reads 6250,rpm
